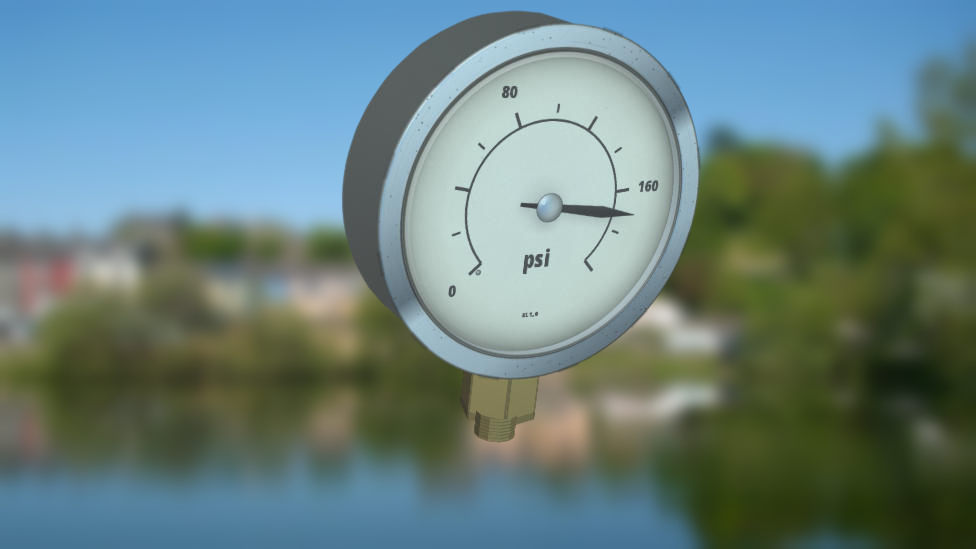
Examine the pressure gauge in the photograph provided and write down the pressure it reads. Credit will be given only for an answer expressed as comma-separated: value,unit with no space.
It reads 170,psi
